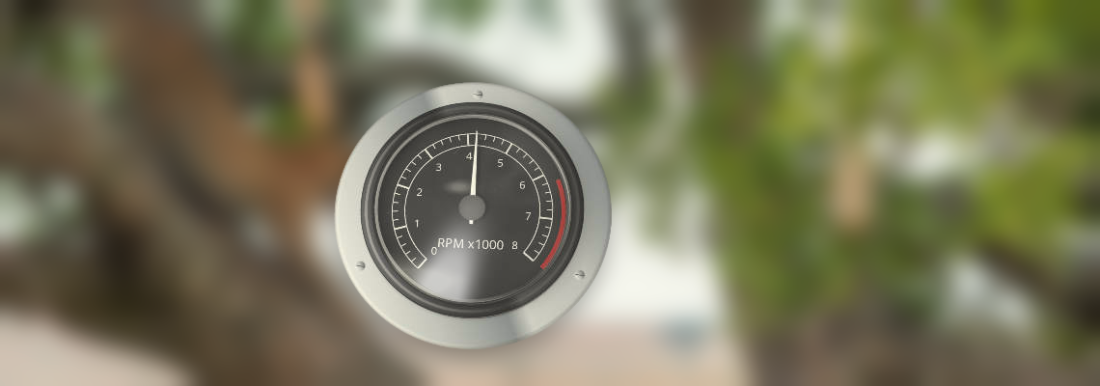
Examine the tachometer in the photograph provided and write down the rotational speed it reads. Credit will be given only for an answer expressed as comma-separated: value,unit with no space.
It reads 4200,rpm
